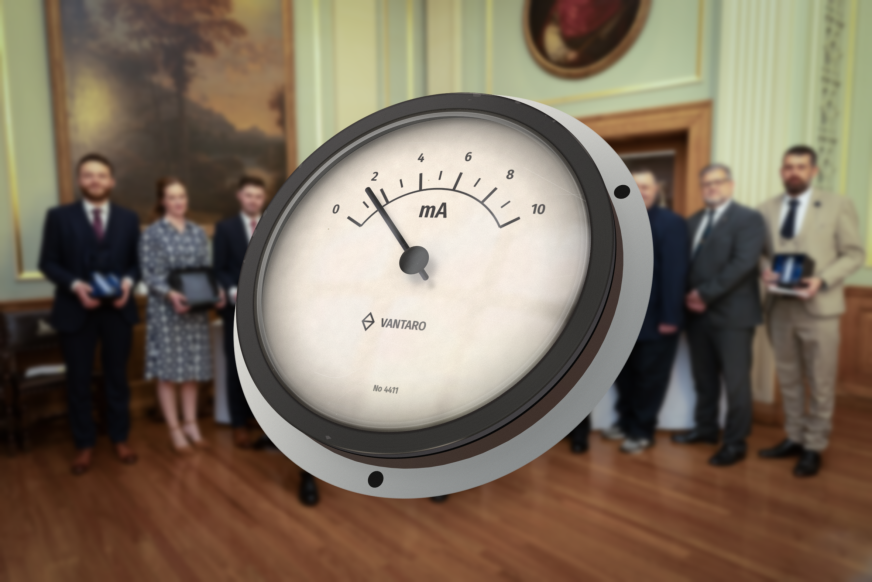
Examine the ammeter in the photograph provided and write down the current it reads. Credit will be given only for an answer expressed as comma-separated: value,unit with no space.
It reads 1.5,mA
